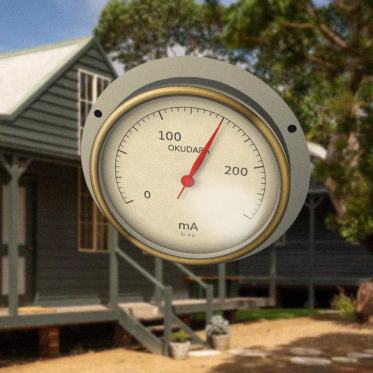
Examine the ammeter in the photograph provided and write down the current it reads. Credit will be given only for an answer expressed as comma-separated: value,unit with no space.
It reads 150,mA
